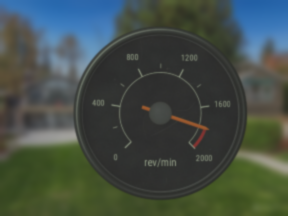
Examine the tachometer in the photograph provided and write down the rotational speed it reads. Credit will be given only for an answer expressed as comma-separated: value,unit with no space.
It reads 1800,rpm
